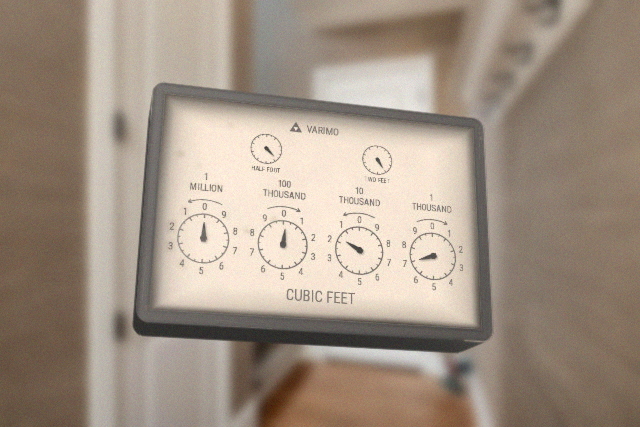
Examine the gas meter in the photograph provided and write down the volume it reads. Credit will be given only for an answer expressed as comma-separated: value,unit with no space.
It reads 1700,ft³
